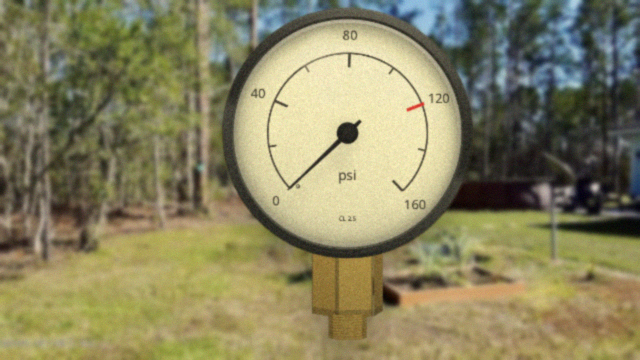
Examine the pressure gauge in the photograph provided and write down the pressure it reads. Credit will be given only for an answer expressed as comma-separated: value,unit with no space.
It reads 0,psi
